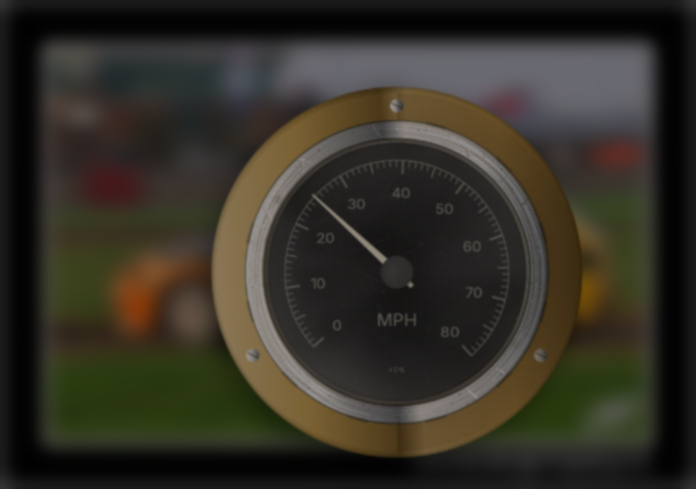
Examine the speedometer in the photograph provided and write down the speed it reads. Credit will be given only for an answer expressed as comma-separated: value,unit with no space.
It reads 25,mph
